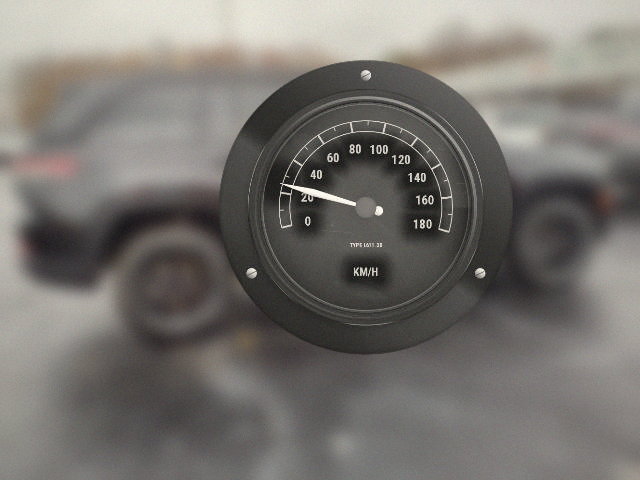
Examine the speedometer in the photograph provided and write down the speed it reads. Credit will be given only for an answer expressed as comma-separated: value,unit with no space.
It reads 25,km/h
